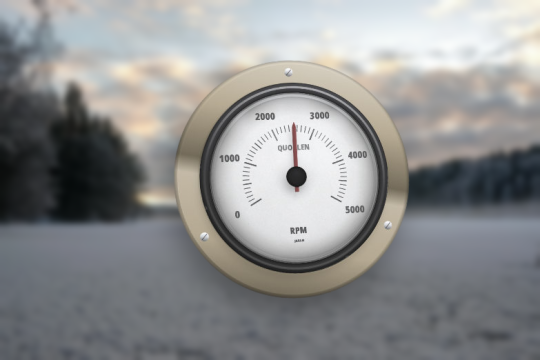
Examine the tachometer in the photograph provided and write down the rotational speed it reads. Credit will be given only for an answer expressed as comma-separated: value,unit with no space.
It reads 2500,rpm
